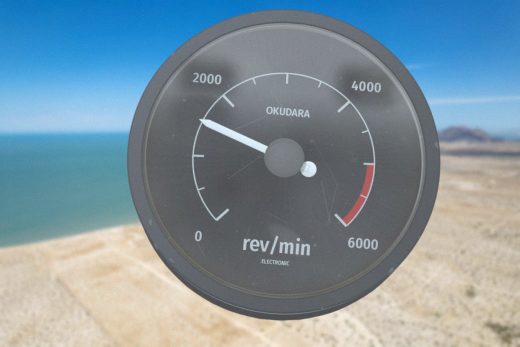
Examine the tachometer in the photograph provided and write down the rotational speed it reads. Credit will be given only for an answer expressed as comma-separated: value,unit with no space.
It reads 1500,rpm
